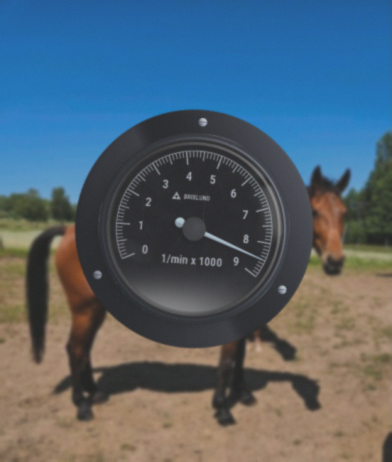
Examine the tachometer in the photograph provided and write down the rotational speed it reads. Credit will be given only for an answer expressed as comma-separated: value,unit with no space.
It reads 8500,rpm
